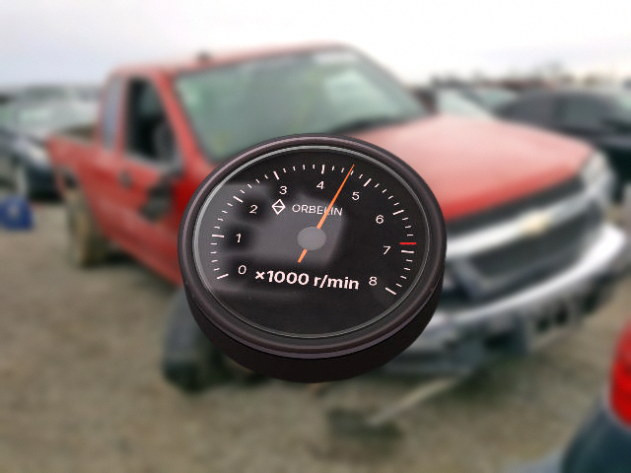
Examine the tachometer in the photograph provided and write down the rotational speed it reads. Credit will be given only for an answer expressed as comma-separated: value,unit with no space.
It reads 4600,rpm
